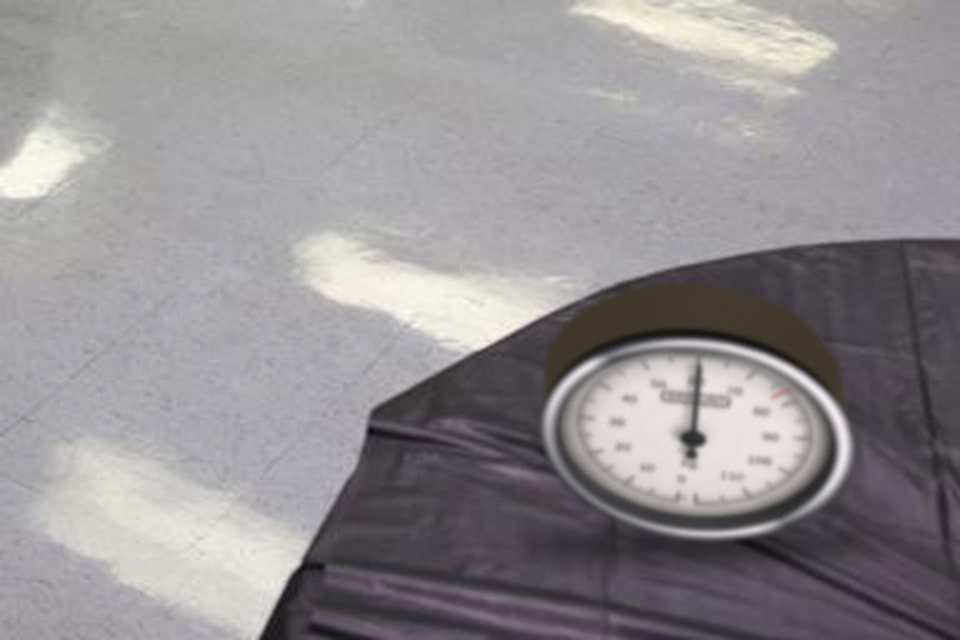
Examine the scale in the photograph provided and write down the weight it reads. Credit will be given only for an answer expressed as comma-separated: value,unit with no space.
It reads 60,kg
